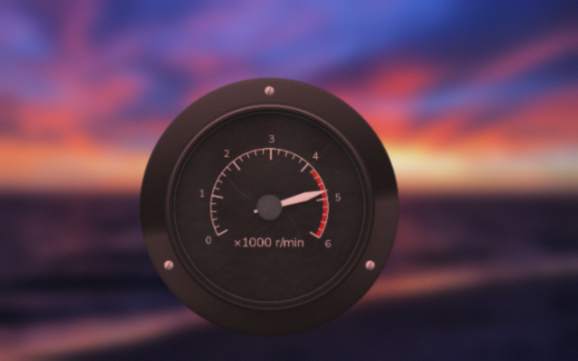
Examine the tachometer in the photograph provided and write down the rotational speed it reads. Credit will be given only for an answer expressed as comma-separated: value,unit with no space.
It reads 4800,rpm
